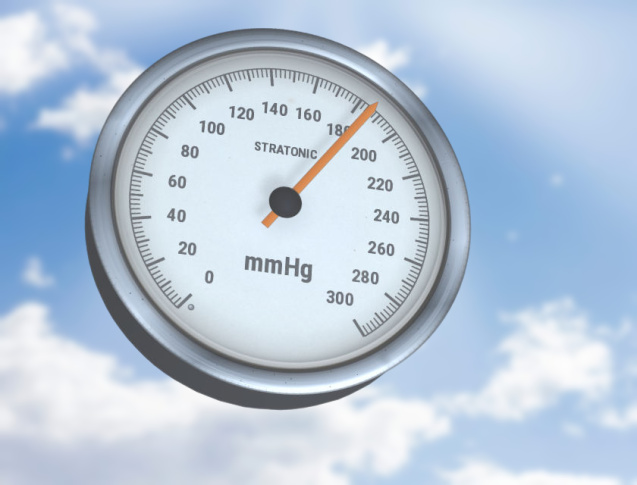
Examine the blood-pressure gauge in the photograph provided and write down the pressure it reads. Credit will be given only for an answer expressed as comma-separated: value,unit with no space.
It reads 186,mmHg
